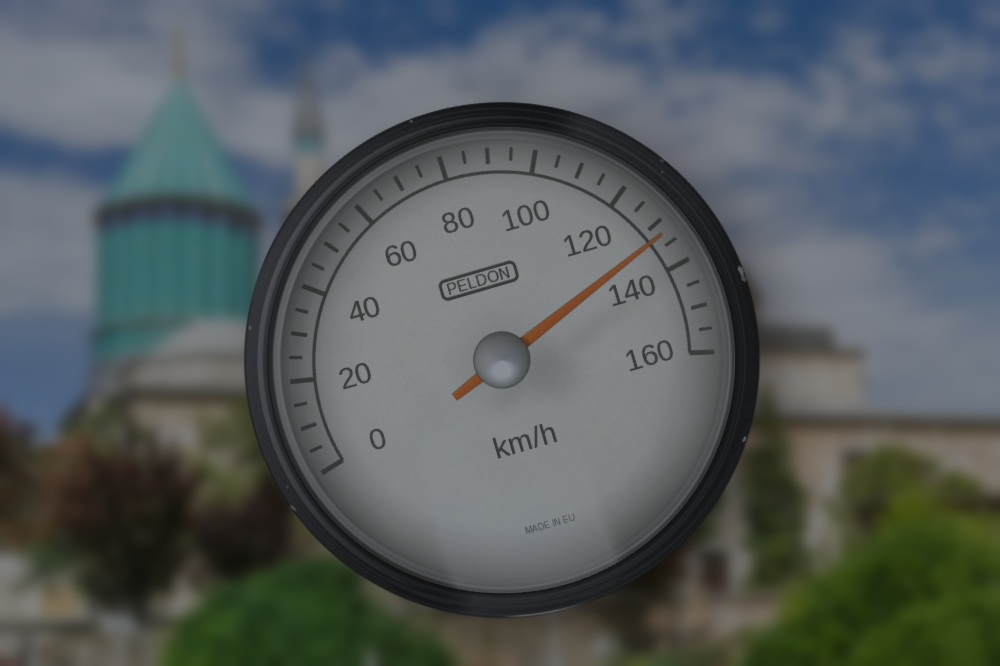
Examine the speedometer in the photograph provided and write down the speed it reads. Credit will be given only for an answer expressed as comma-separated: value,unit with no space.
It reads 132.5,km/h
